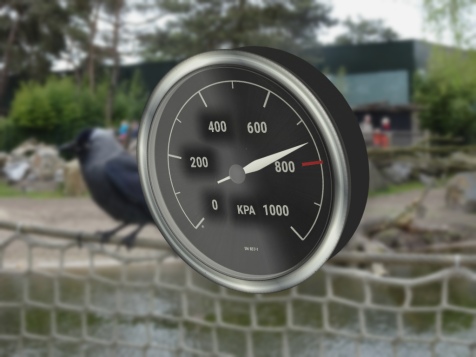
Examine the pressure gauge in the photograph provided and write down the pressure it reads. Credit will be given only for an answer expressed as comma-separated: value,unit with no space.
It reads 750,kPa
